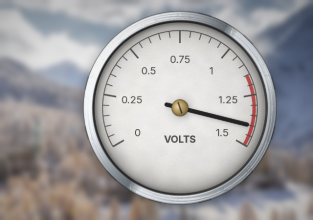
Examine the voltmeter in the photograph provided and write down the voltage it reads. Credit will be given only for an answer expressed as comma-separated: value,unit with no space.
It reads 1.4,V
